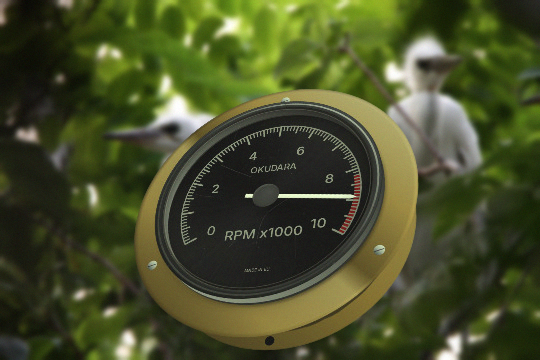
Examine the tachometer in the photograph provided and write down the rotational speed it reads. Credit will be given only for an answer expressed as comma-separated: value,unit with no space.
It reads 9000,rpm
